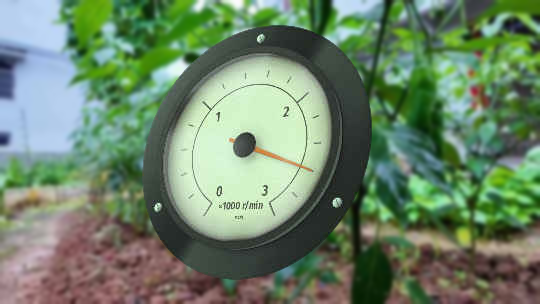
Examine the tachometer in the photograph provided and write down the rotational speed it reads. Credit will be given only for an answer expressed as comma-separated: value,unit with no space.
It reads 2600,rpm
